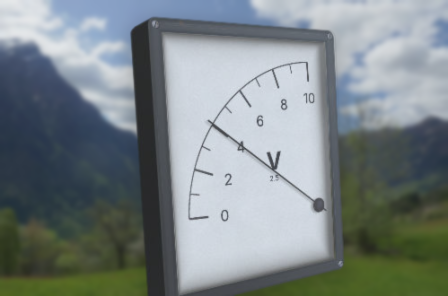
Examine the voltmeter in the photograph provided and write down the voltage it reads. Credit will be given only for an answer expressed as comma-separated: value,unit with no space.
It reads 4,V
